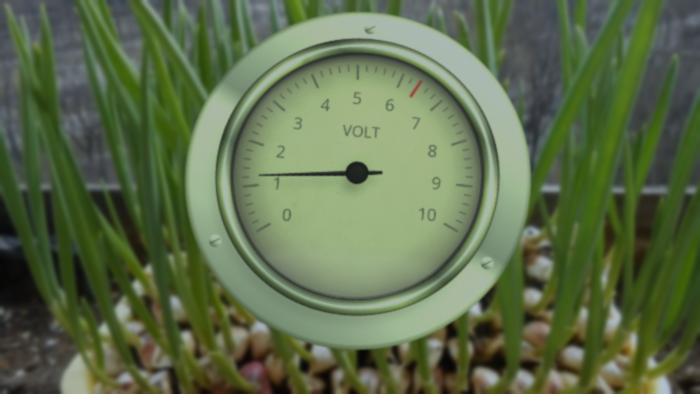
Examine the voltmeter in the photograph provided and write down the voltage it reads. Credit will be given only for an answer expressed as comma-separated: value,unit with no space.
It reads 1.2,V
